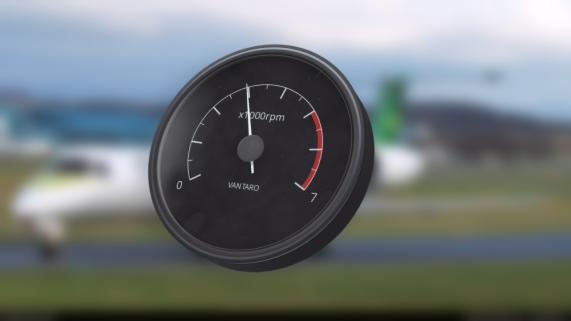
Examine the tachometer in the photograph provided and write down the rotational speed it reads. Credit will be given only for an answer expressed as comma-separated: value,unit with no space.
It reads 3000,rpm
